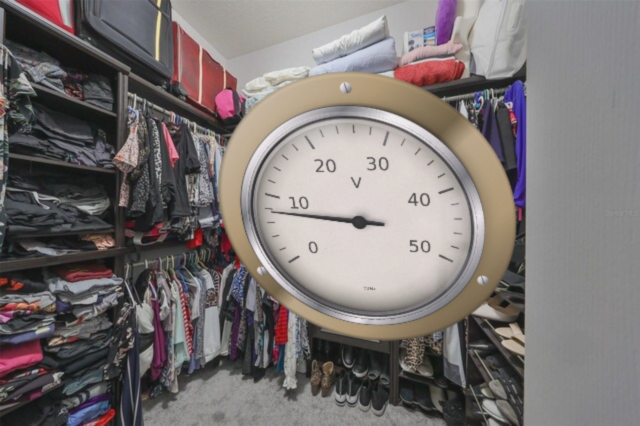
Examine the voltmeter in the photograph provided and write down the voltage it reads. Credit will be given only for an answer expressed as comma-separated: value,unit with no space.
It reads 8,V
